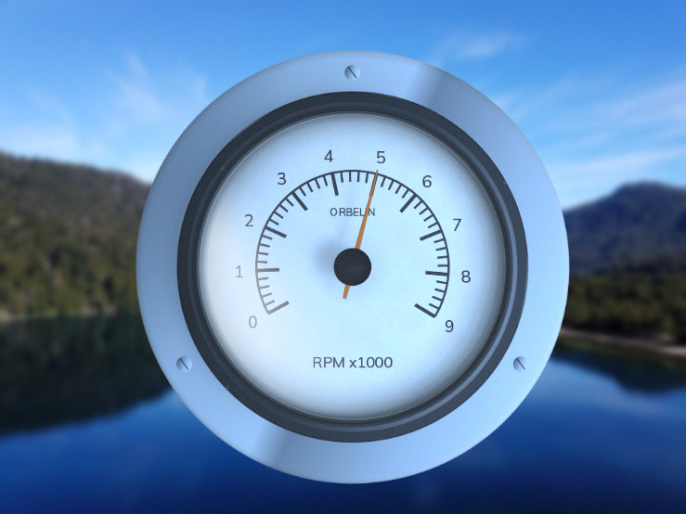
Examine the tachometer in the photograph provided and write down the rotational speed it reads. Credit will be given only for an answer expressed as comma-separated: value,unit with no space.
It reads 5000,rpm
